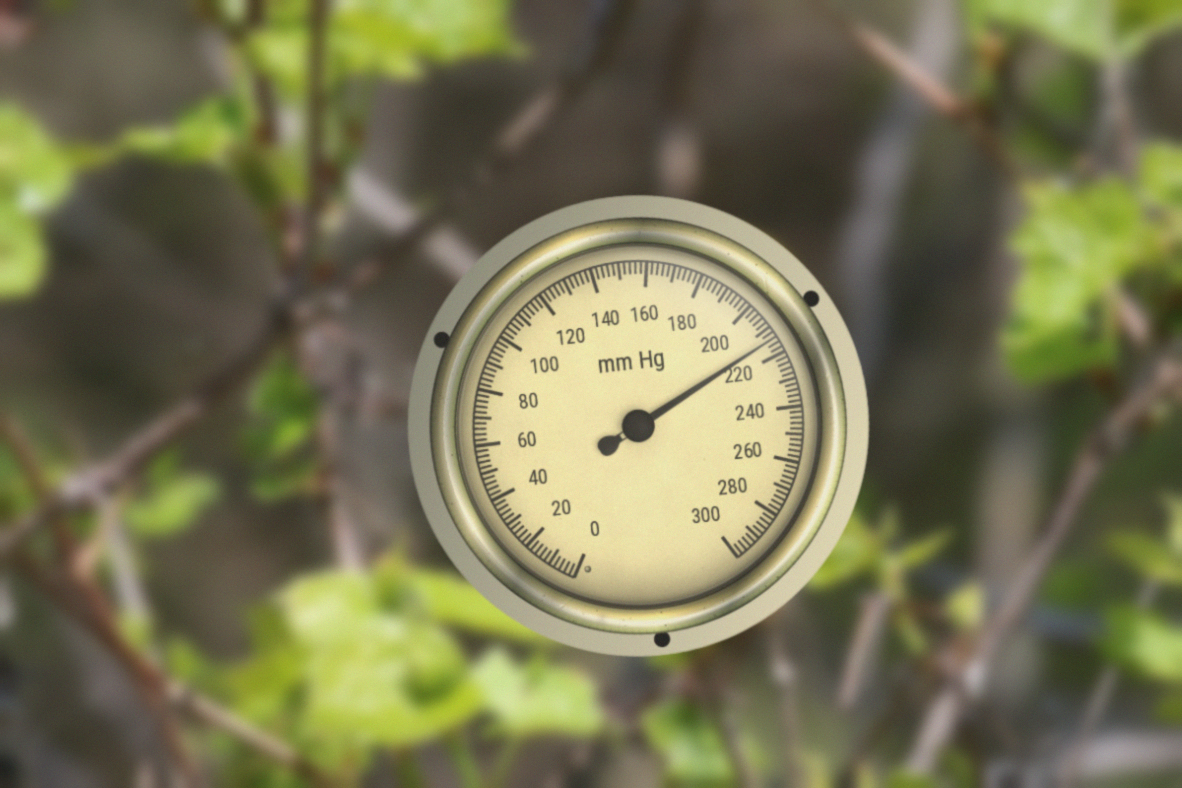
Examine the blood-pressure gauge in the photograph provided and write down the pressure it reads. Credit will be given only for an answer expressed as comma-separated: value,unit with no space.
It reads 214,mmHg
